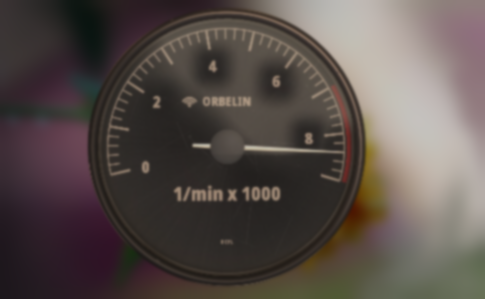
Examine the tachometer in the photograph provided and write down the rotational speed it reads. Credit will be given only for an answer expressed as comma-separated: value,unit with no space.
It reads 8400,rpm
